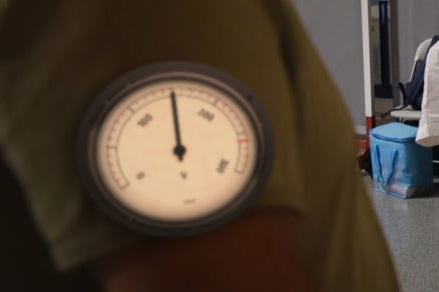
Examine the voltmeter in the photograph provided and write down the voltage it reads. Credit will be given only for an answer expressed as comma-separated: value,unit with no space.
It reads 150,V
